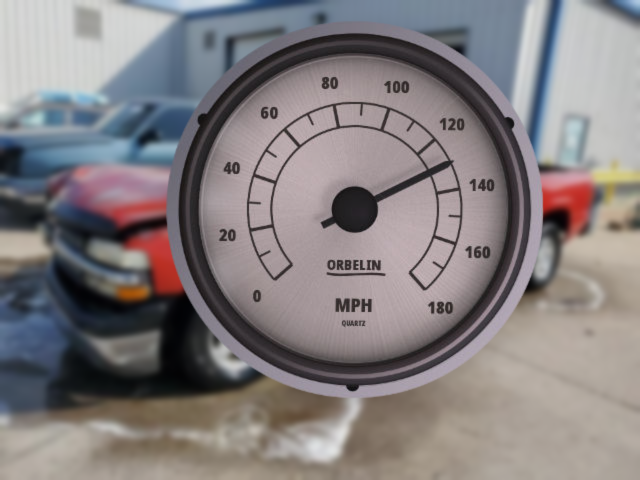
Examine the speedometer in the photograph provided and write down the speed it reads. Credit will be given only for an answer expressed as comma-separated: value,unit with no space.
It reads 130,mph
